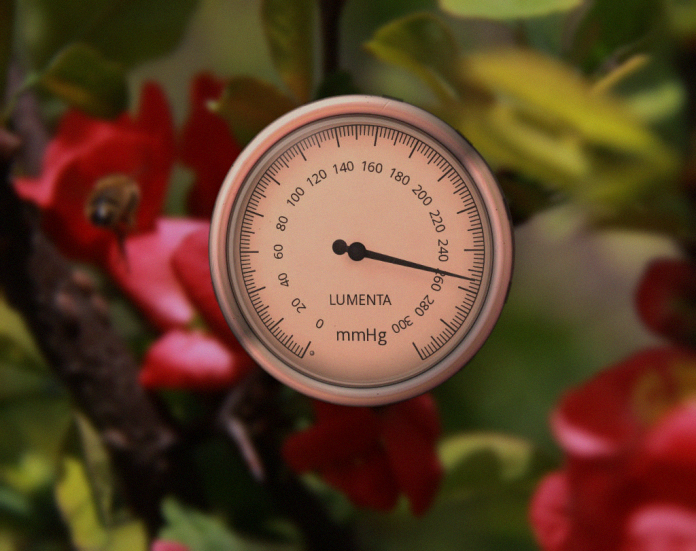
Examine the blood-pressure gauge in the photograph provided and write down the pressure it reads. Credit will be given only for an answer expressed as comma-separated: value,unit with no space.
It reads 254,mmHg
